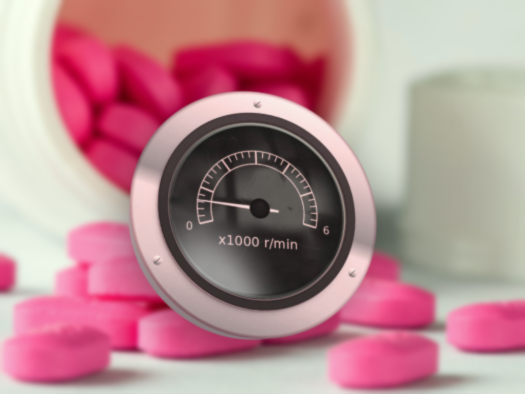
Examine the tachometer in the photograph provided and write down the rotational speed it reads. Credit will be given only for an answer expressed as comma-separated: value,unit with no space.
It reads 600,rpm
